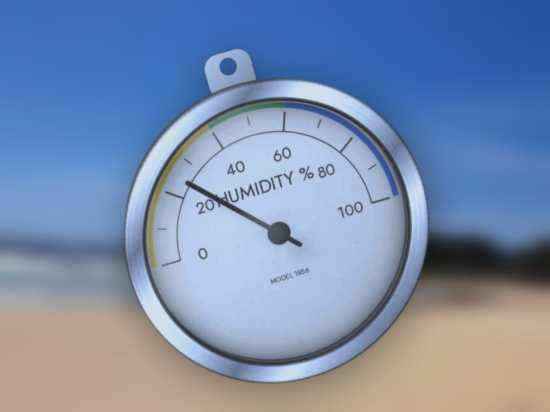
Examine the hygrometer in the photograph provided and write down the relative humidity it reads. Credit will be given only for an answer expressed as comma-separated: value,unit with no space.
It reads 25,%
